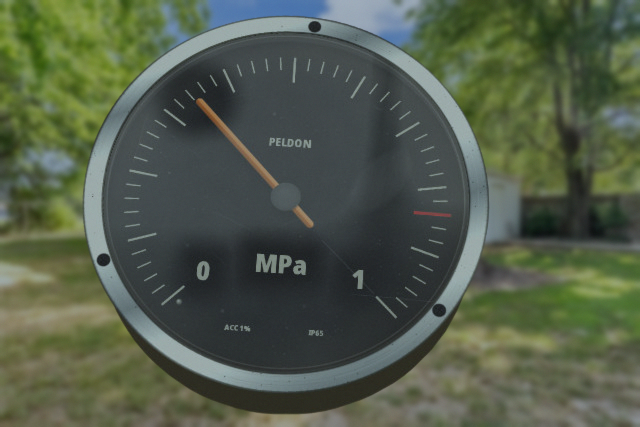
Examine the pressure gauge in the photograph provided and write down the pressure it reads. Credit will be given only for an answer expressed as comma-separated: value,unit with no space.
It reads 0.34,MPa
